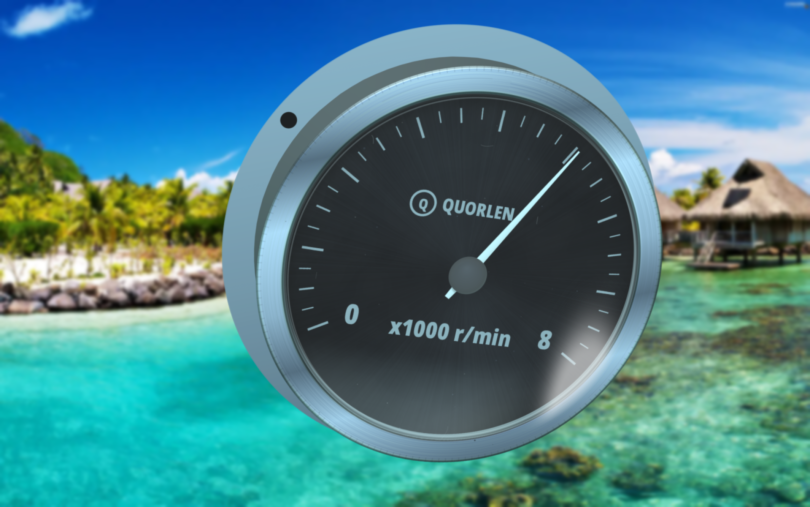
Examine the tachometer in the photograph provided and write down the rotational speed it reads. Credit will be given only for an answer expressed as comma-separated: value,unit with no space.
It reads 5000,rpm
